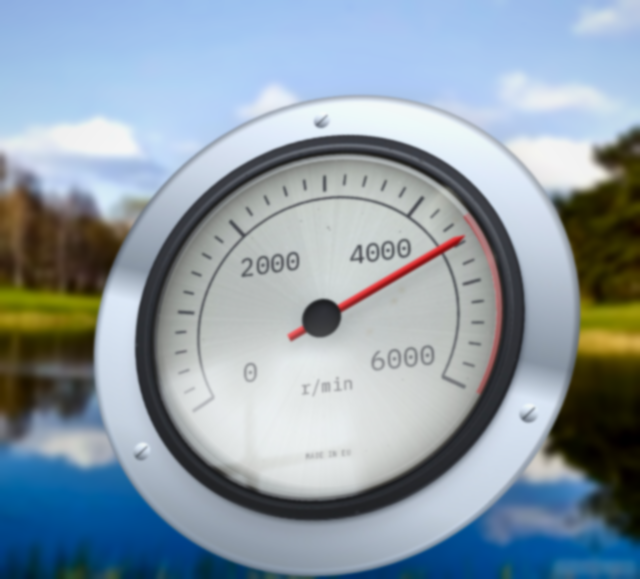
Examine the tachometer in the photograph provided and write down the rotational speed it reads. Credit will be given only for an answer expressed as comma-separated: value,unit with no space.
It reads 4600,rpm
